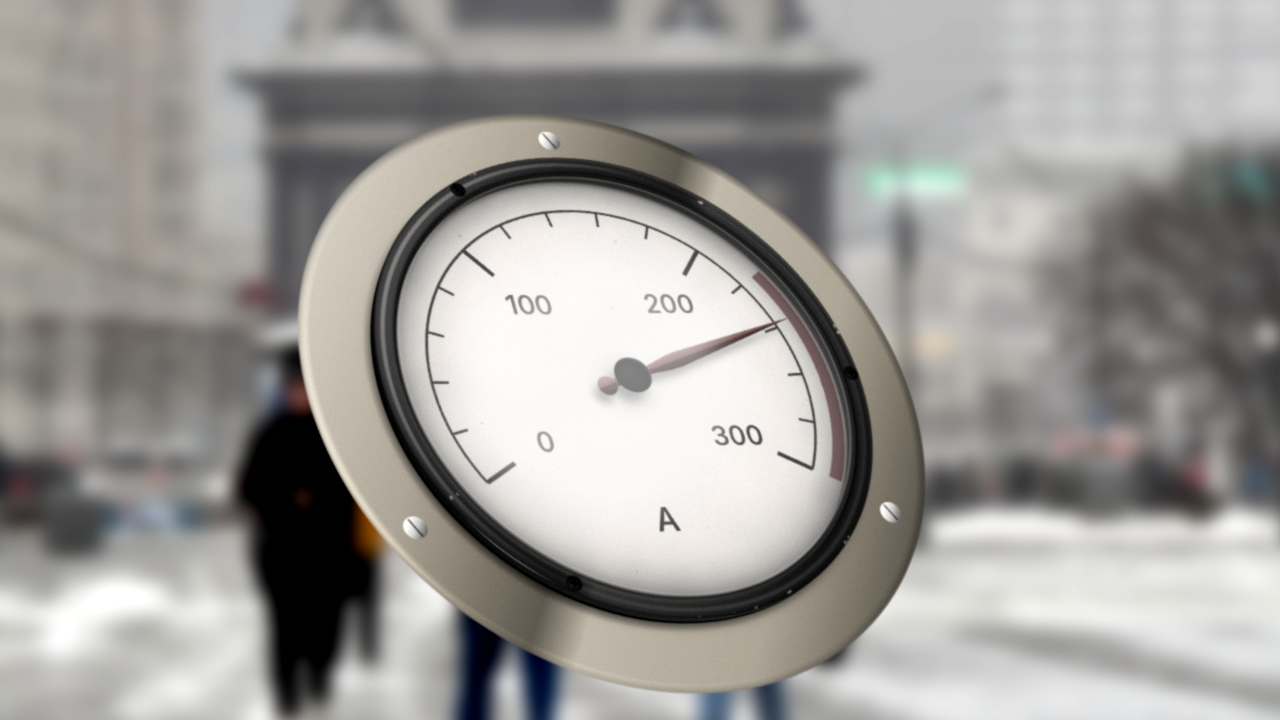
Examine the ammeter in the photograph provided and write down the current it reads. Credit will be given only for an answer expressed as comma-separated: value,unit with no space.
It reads 240,A
